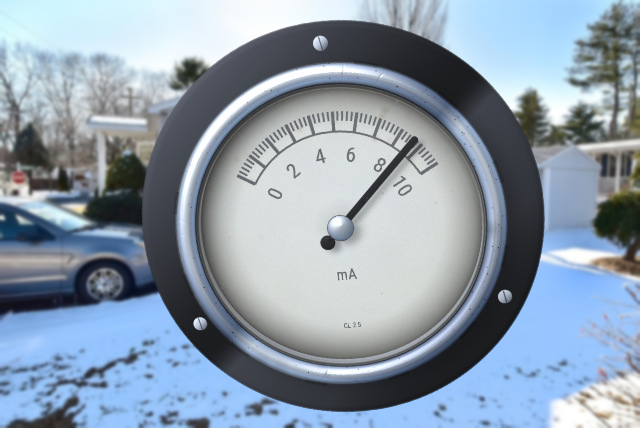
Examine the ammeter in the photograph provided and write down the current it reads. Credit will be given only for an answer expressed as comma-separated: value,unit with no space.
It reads 8.6,mA
